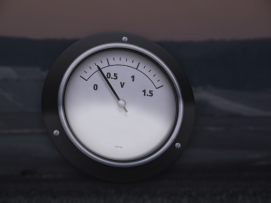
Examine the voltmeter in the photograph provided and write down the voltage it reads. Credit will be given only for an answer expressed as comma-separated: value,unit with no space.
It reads 0.3,V
